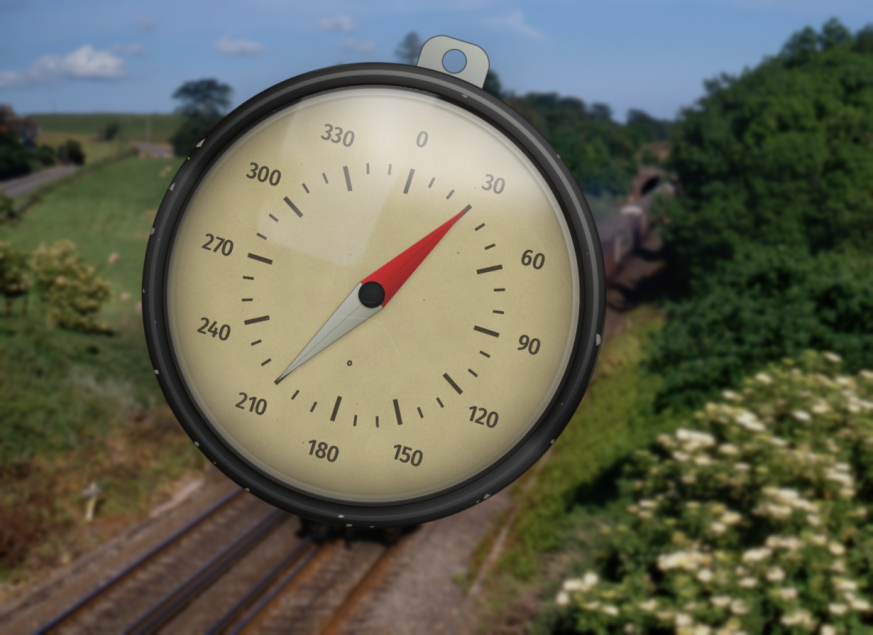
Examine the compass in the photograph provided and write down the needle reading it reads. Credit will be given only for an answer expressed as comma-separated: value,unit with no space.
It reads 30,°
